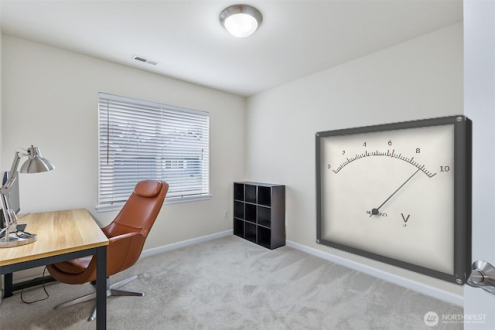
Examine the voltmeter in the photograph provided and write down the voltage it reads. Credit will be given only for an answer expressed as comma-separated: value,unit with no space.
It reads 9,V
